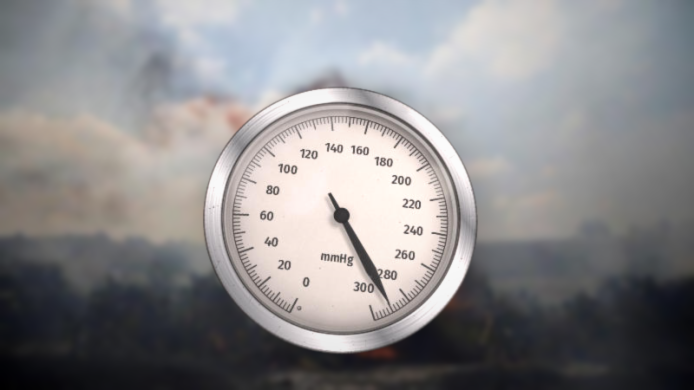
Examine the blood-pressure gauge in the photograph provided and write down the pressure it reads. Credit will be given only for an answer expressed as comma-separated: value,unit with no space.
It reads 290,mmHg
